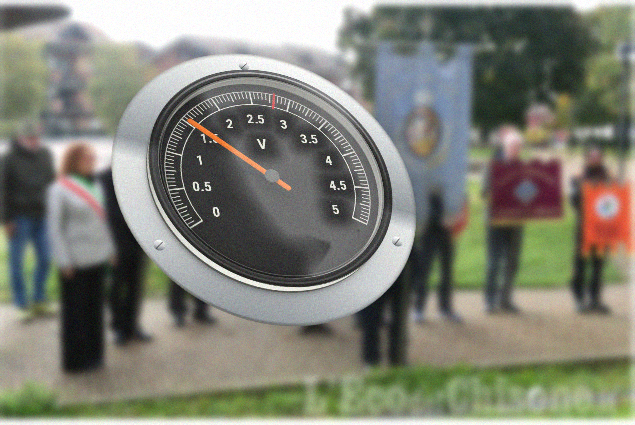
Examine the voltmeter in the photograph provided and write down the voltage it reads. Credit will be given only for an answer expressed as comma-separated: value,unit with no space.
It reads 1.5,V
